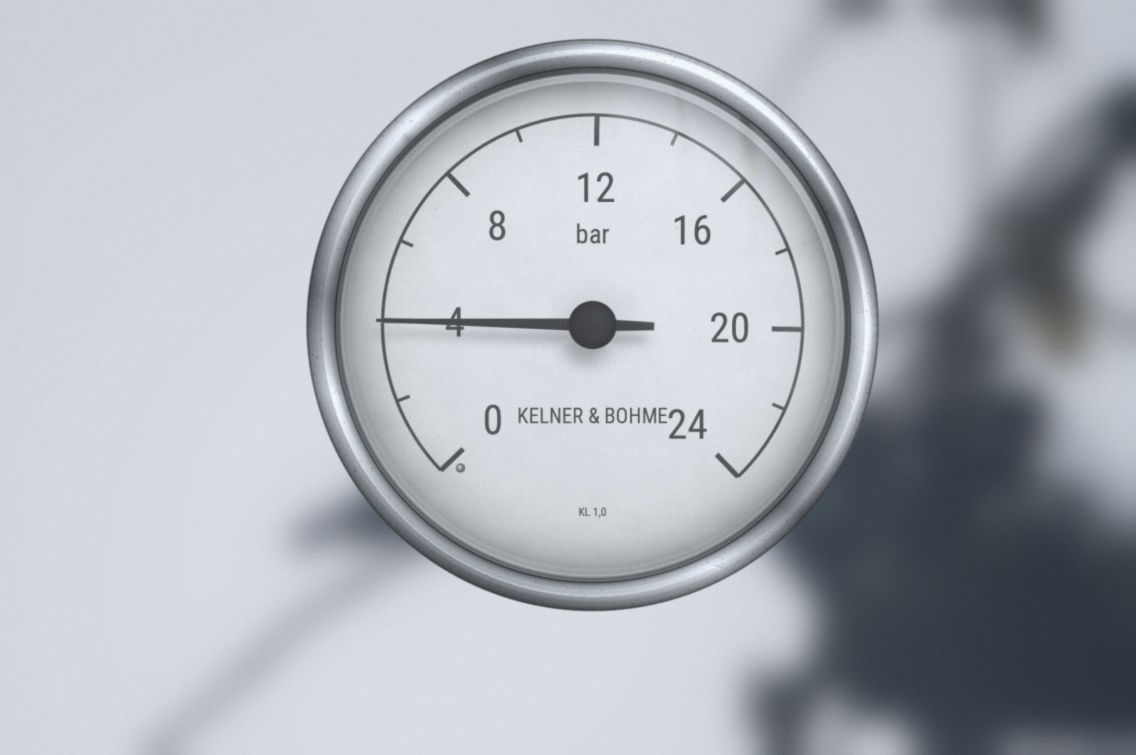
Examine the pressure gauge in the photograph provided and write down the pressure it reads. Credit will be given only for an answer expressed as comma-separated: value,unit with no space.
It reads 4,bar
